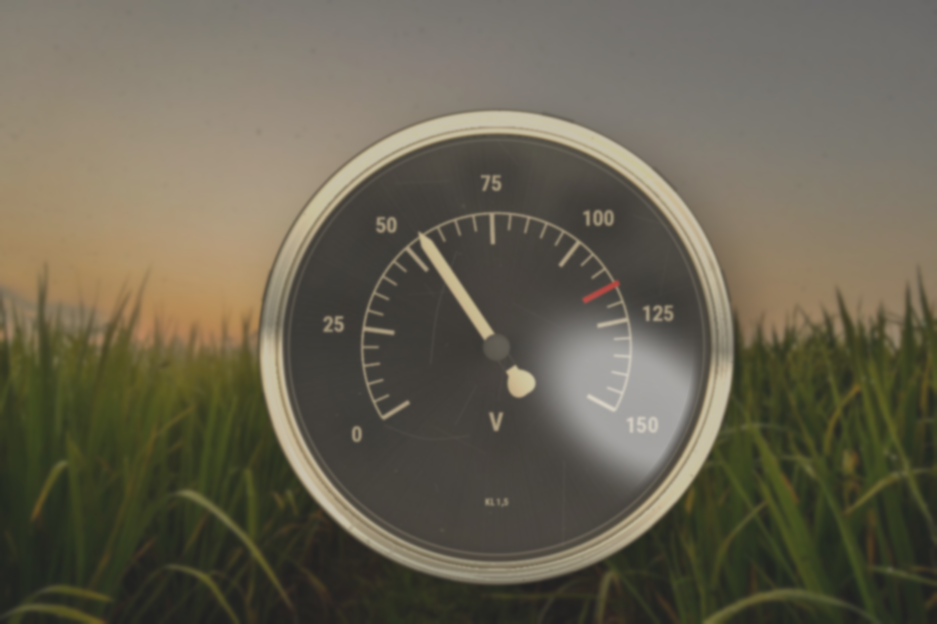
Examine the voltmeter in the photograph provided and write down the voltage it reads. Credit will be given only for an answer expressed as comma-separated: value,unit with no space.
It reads 55,V
